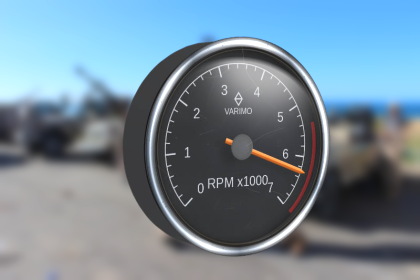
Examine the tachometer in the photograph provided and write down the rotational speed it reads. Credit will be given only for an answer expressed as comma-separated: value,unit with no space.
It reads 6300,rpm
